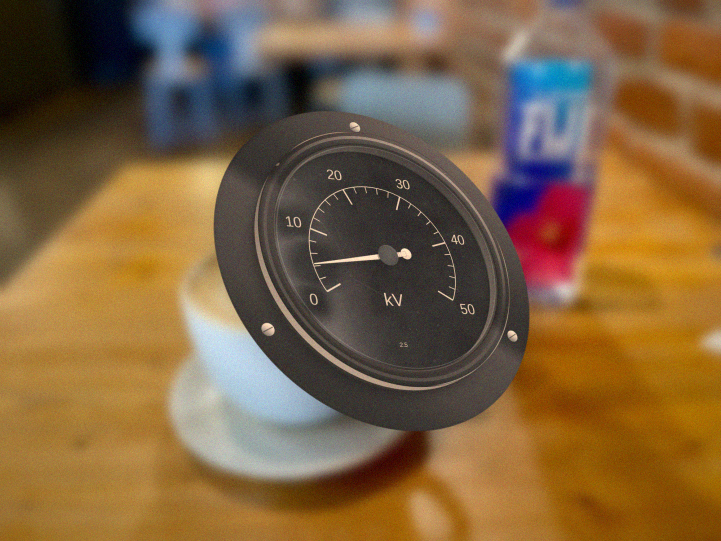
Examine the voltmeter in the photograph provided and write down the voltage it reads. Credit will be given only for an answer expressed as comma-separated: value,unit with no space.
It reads 4,kV
